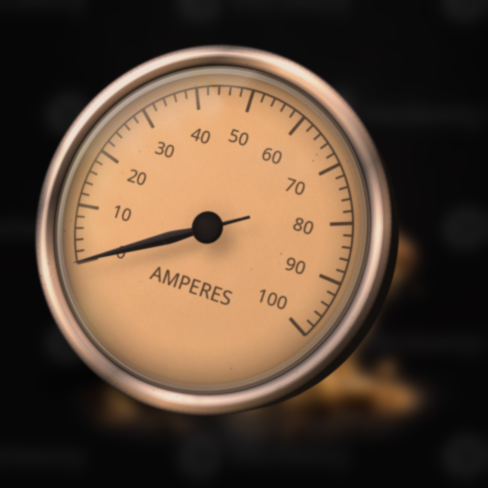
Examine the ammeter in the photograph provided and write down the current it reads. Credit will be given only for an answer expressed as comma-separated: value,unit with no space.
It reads 0,A
